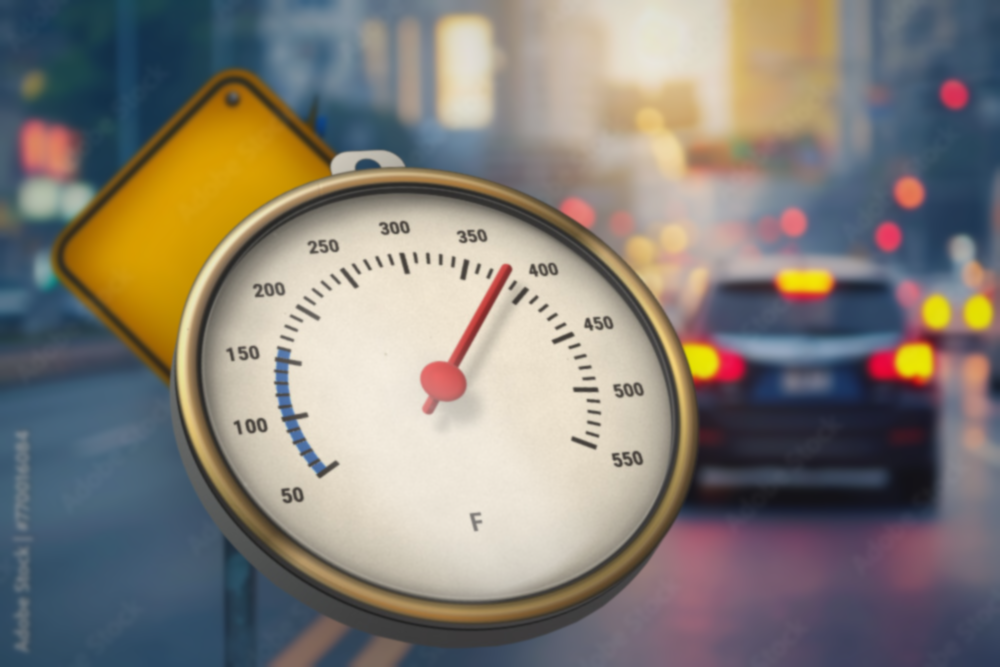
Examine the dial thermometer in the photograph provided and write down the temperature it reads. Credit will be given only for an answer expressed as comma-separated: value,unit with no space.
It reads 380,°F
